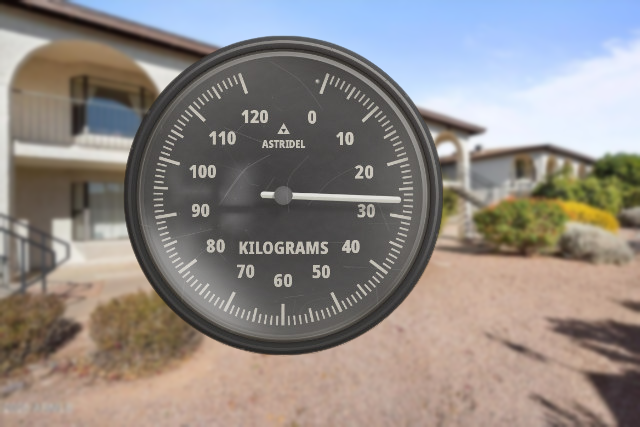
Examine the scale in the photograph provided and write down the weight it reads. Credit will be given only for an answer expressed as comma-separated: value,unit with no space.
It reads 27,kg
